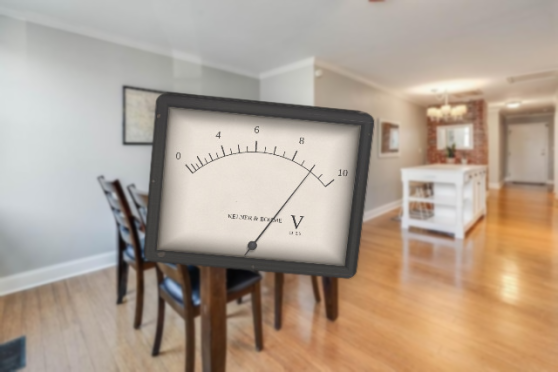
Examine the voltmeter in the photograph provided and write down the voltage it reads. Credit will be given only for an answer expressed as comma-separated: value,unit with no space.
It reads 9,V
